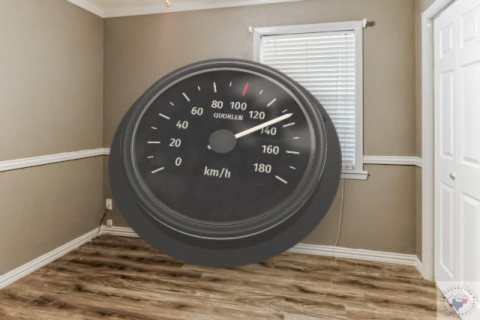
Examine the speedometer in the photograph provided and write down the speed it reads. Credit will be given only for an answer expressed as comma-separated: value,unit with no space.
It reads 135,km/h
